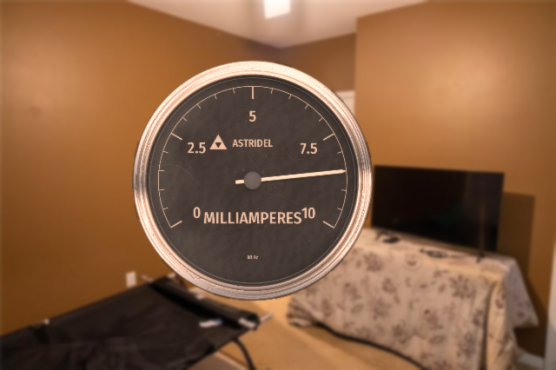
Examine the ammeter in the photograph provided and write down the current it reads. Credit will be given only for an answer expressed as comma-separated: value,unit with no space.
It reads 8.5,mA
